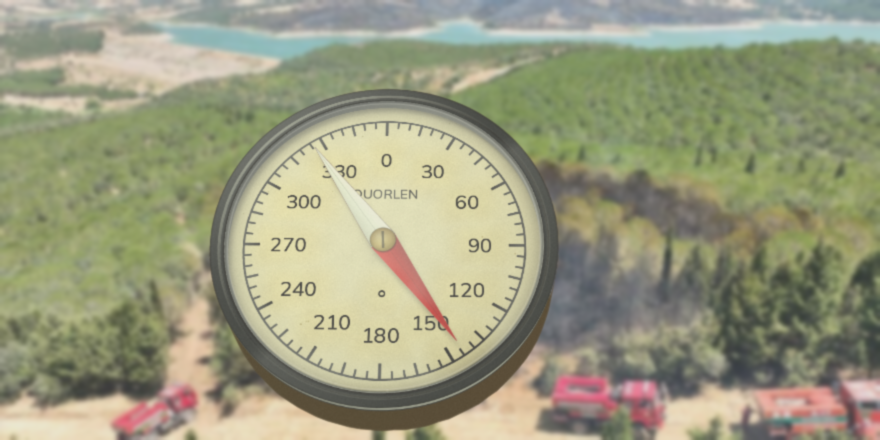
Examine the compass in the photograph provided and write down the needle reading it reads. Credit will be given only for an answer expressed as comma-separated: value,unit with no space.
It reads 145,°
